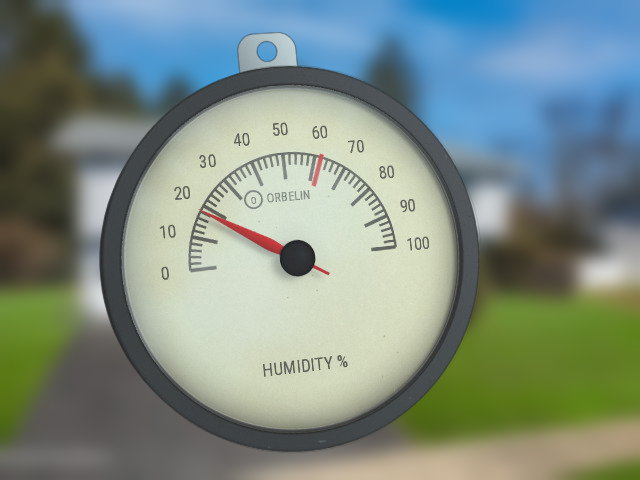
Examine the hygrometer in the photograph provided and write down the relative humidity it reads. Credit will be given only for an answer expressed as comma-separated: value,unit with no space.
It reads 18,%
